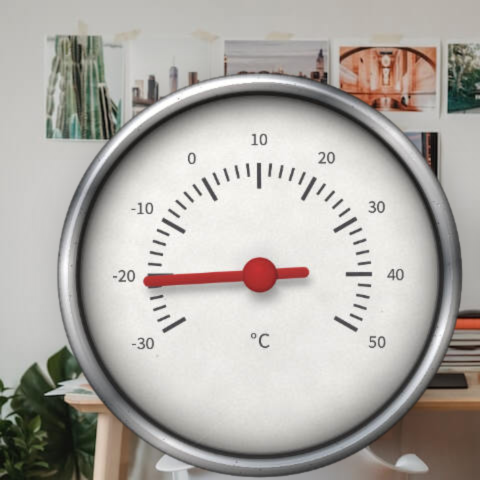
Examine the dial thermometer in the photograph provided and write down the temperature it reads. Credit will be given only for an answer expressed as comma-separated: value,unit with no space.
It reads -21,°C
